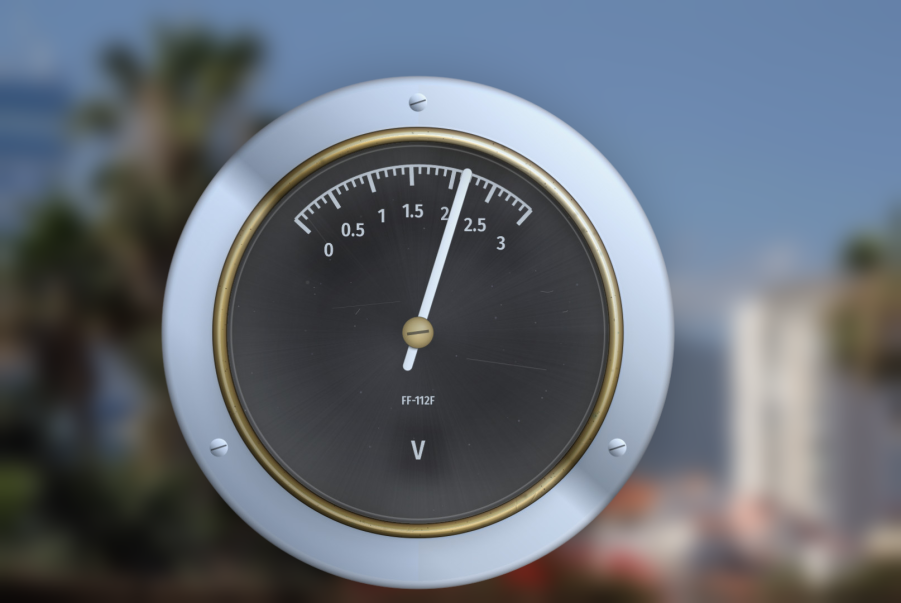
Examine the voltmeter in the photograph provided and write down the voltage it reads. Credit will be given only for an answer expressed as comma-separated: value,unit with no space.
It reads 2.15,V
